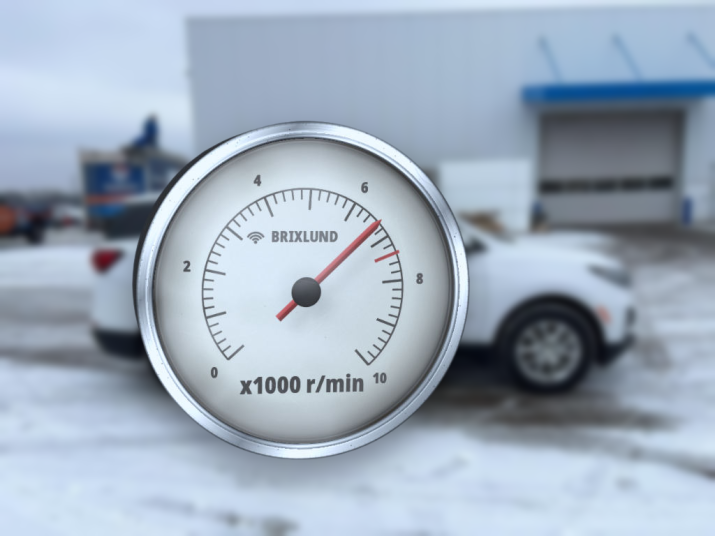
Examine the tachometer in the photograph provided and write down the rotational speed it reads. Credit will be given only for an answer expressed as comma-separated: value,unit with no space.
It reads 6600,rpm
